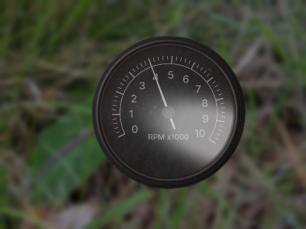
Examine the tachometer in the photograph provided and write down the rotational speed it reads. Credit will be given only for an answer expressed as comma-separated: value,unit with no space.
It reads 4000,rpm
